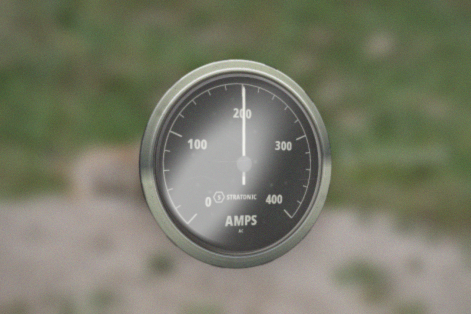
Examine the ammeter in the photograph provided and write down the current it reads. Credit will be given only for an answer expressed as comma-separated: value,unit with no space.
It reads 200,A
